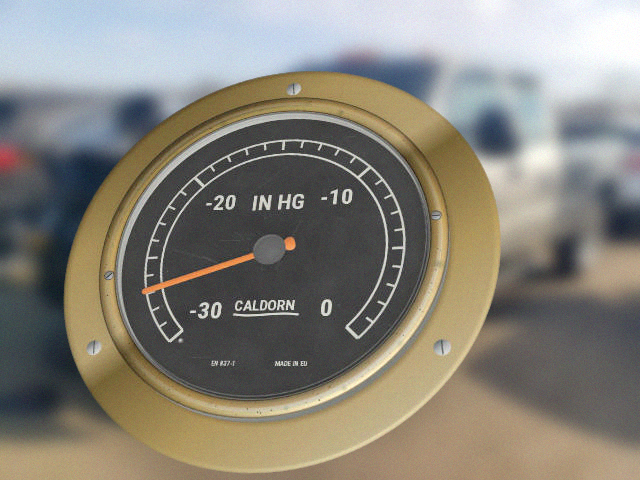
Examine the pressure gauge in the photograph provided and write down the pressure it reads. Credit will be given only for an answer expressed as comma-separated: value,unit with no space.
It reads -27,inHg
